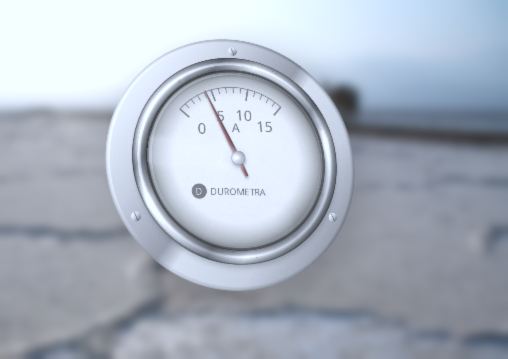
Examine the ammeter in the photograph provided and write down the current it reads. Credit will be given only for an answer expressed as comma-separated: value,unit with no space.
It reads 4,A
